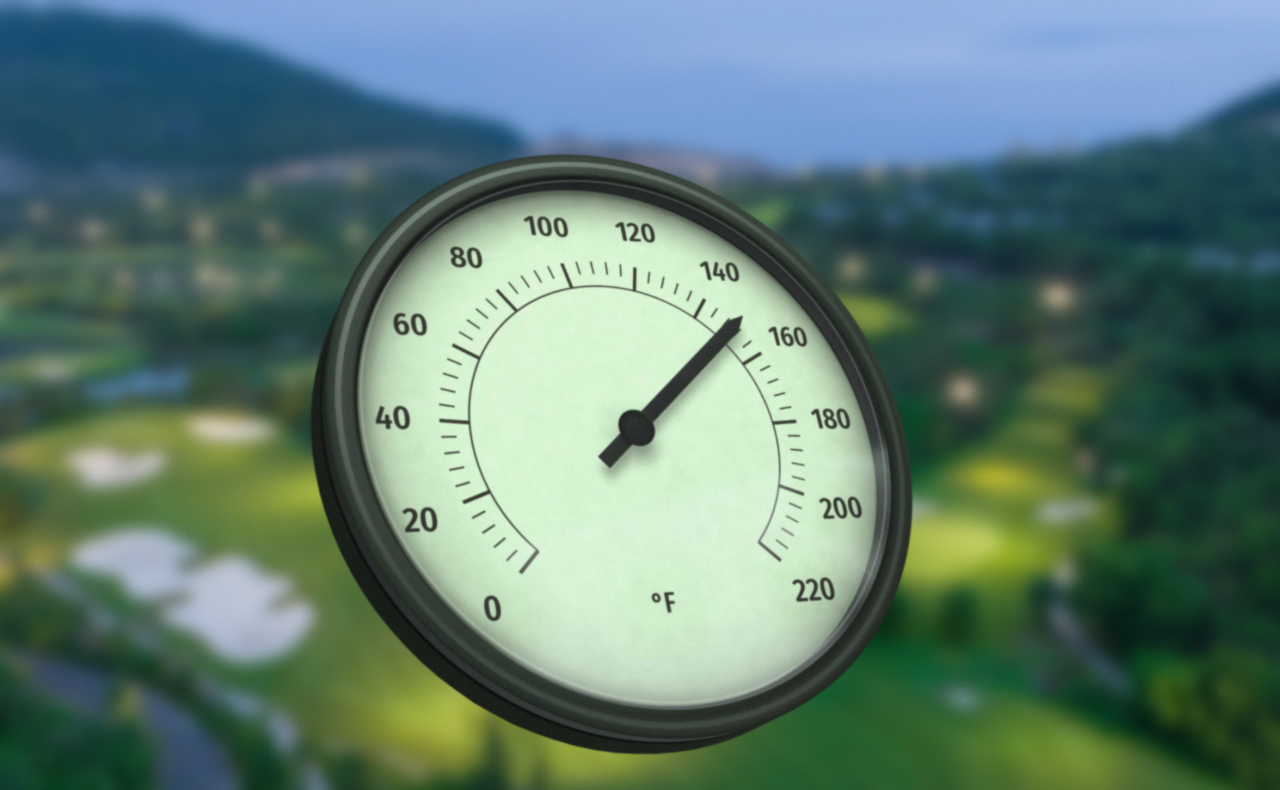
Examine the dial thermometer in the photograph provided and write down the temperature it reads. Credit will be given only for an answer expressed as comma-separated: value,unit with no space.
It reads 150,°F
